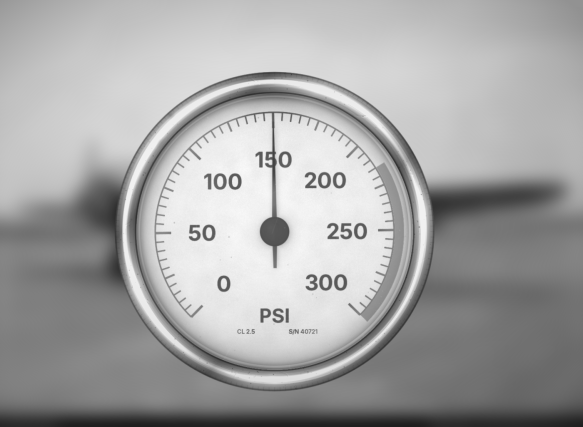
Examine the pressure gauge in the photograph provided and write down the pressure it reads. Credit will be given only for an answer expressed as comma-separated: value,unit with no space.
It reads 150,psi
